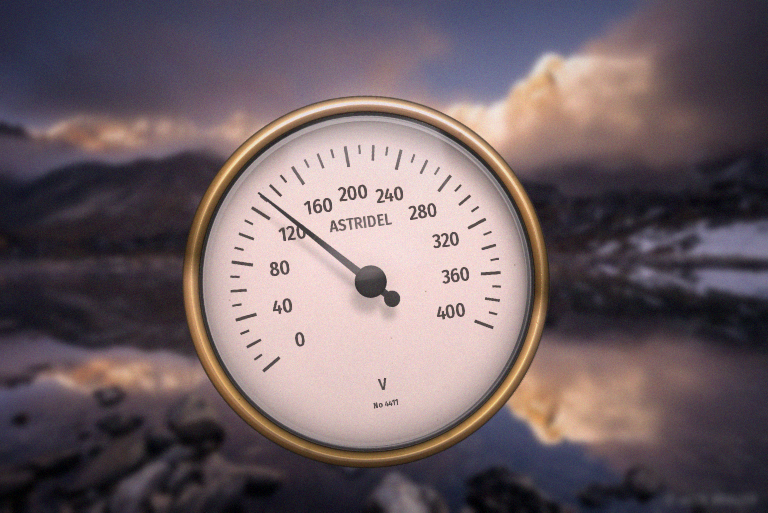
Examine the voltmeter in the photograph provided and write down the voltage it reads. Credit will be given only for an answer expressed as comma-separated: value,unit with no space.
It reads 130,V
